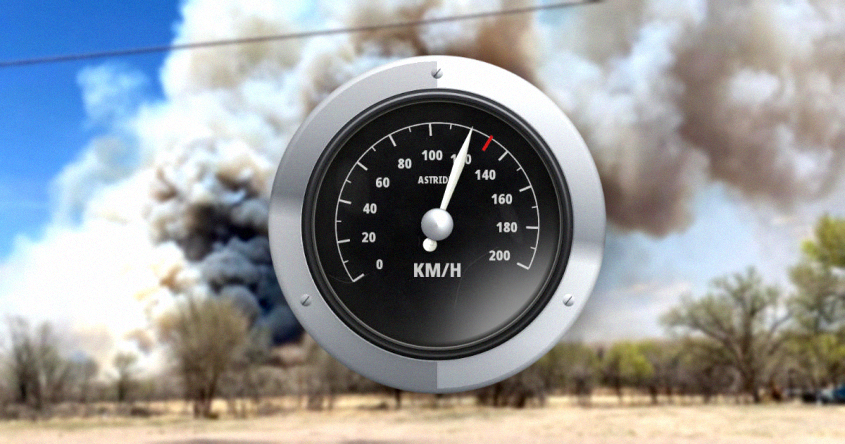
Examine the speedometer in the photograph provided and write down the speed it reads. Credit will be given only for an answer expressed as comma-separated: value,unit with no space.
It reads 120,km/h
